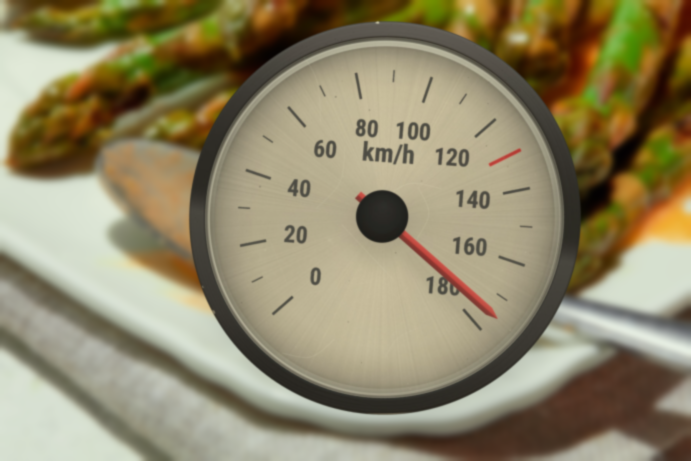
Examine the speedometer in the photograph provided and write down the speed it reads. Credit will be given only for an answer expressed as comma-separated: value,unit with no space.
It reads 175,km/h
